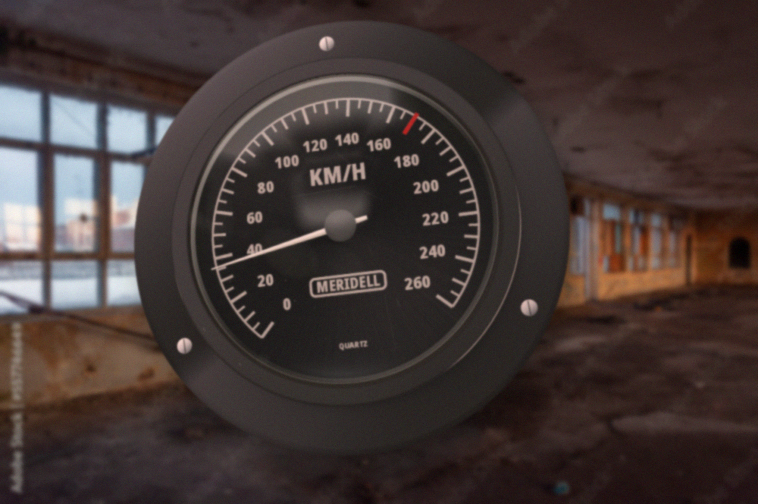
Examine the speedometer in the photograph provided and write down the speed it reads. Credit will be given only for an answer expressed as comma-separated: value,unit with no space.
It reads 35,km/h
